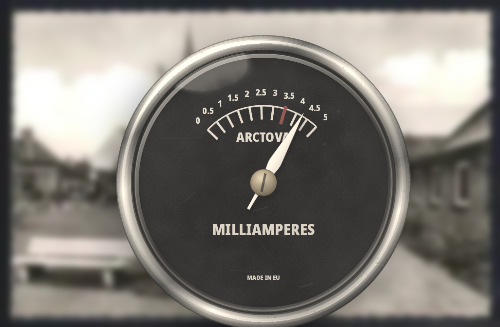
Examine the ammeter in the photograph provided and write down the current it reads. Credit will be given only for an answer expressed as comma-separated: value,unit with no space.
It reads 4.25,mA
